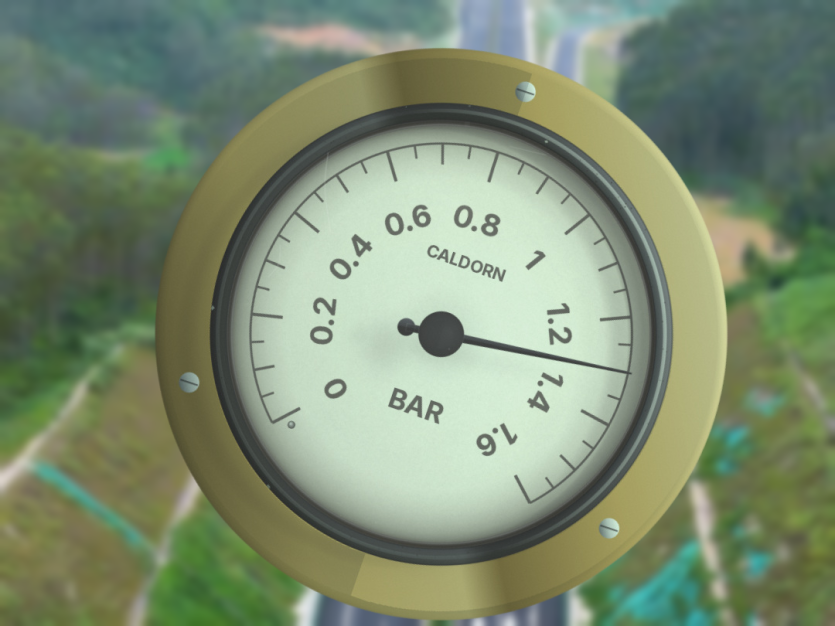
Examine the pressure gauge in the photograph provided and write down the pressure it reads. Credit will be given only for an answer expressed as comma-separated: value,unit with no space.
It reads 1.3,bar
